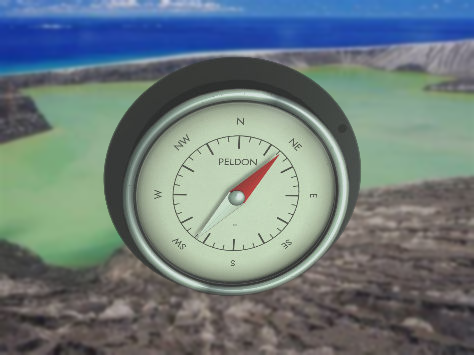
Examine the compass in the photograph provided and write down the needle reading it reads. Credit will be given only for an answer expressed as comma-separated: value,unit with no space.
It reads 40,°
